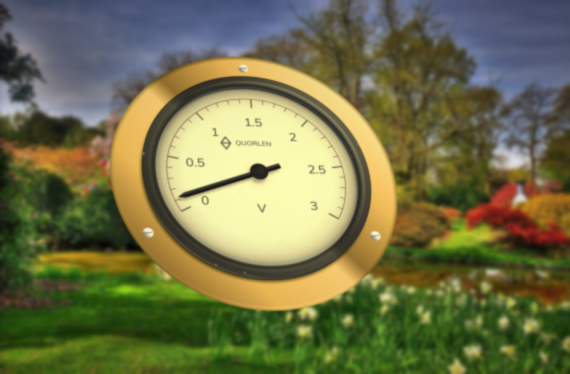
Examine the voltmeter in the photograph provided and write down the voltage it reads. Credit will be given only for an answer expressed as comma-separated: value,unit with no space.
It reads 0.1,V
